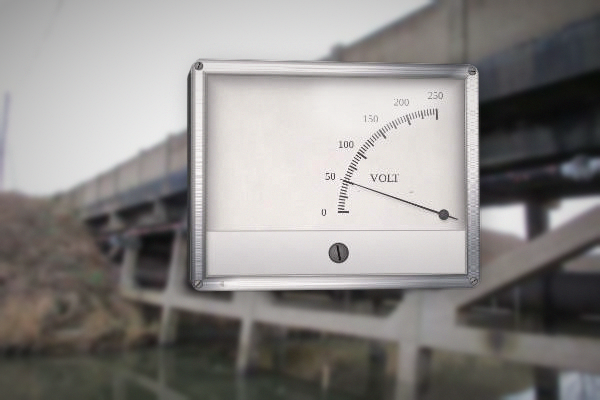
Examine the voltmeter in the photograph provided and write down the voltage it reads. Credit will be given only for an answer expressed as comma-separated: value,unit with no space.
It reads 50,V
